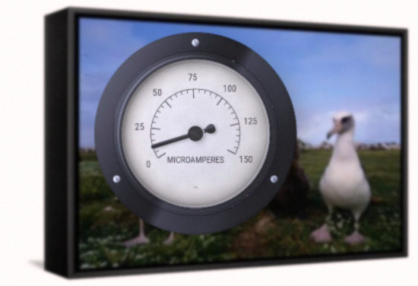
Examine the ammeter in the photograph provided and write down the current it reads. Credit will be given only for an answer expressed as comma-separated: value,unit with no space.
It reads 10,µA
